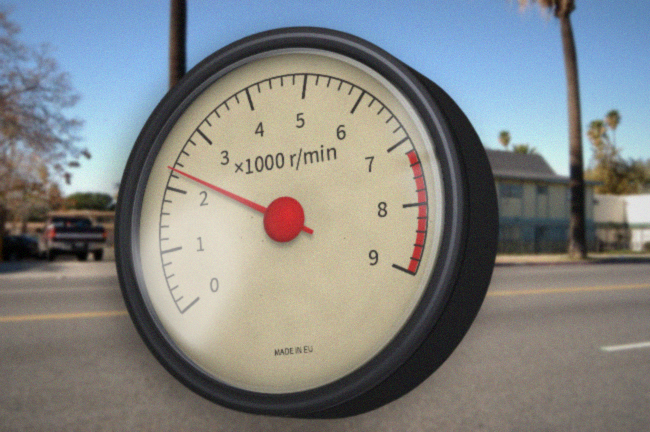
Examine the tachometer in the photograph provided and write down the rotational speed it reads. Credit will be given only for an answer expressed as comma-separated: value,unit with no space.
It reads 2300,rpm
